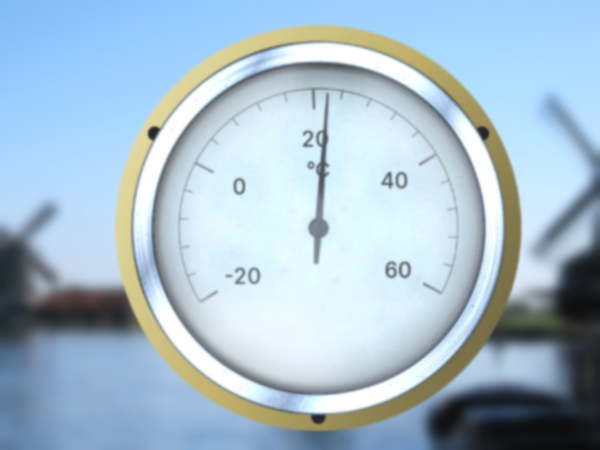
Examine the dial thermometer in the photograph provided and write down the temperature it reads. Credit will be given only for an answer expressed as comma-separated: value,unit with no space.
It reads 22,°C
